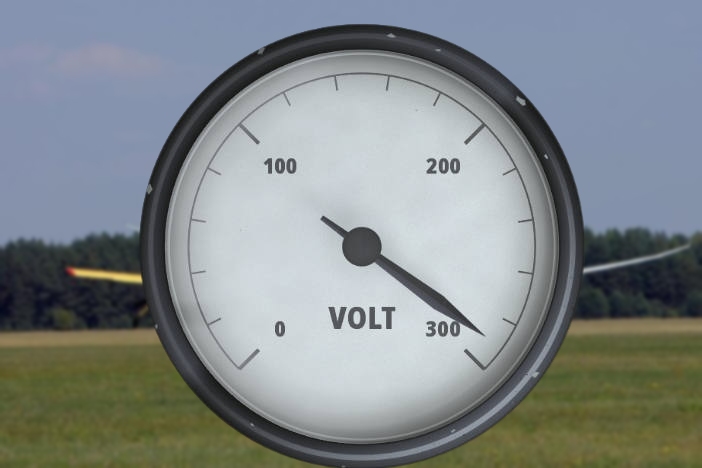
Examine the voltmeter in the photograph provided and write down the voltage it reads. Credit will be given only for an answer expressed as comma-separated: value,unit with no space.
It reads 290,V
